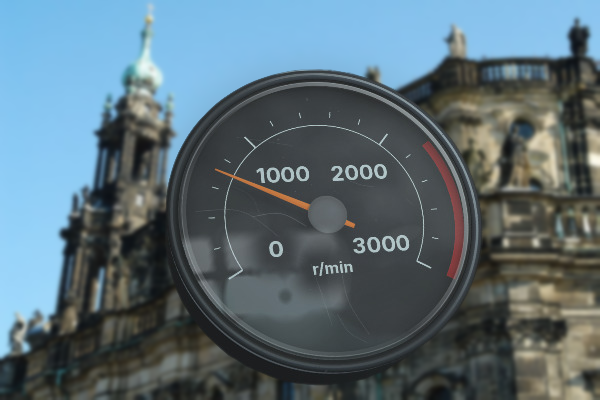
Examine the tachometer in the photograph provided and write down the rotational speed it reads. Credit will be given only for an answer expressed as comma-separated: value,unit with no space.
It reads 700,rpm
